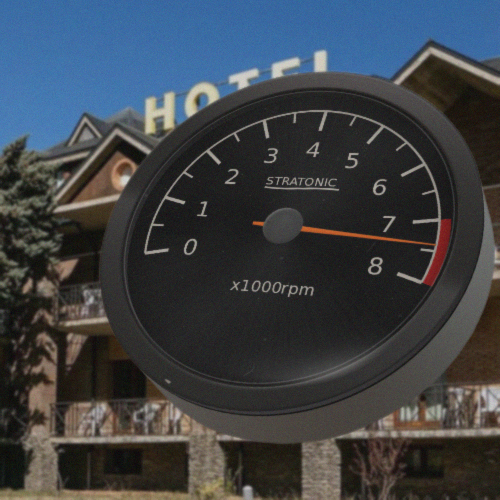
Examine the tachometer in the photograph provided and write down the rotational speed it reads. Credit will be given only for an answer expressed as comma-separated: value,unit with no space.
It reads 7500,rpm
